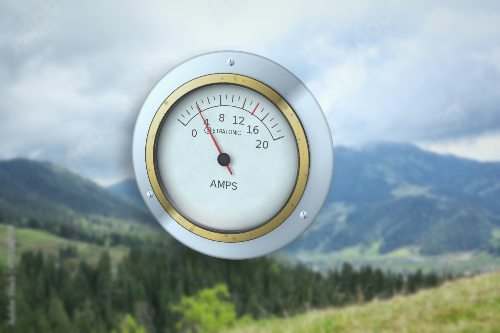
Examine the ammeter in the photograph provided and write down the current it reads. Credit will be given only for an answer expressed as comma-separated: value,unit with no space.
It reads 4,A
